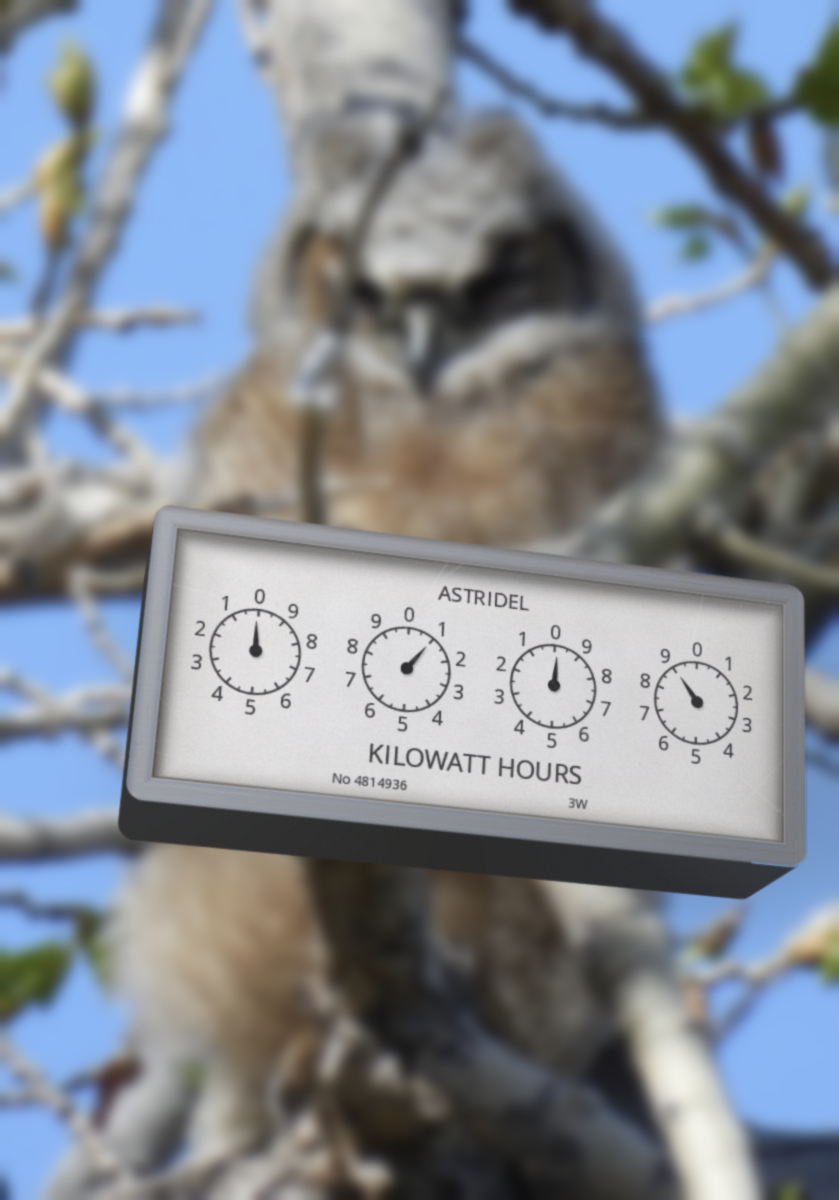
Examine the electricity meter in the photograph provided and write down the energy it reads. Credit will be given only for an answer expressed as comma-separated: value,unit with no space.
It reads 99,kWh
